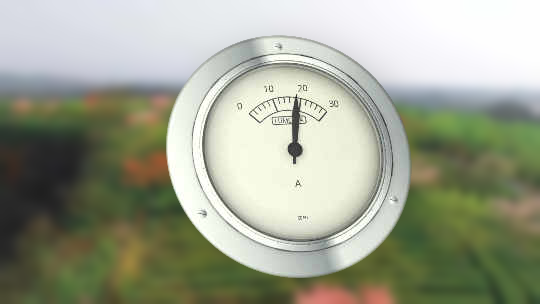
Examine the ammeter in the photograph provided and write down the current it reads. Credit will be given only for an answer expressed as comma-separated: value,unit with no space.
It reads 18,A
